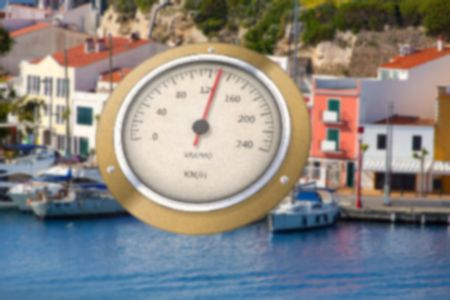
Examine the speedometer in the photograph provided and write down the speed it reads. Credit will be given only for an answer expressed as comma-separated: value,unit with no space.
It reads 130,km/h
